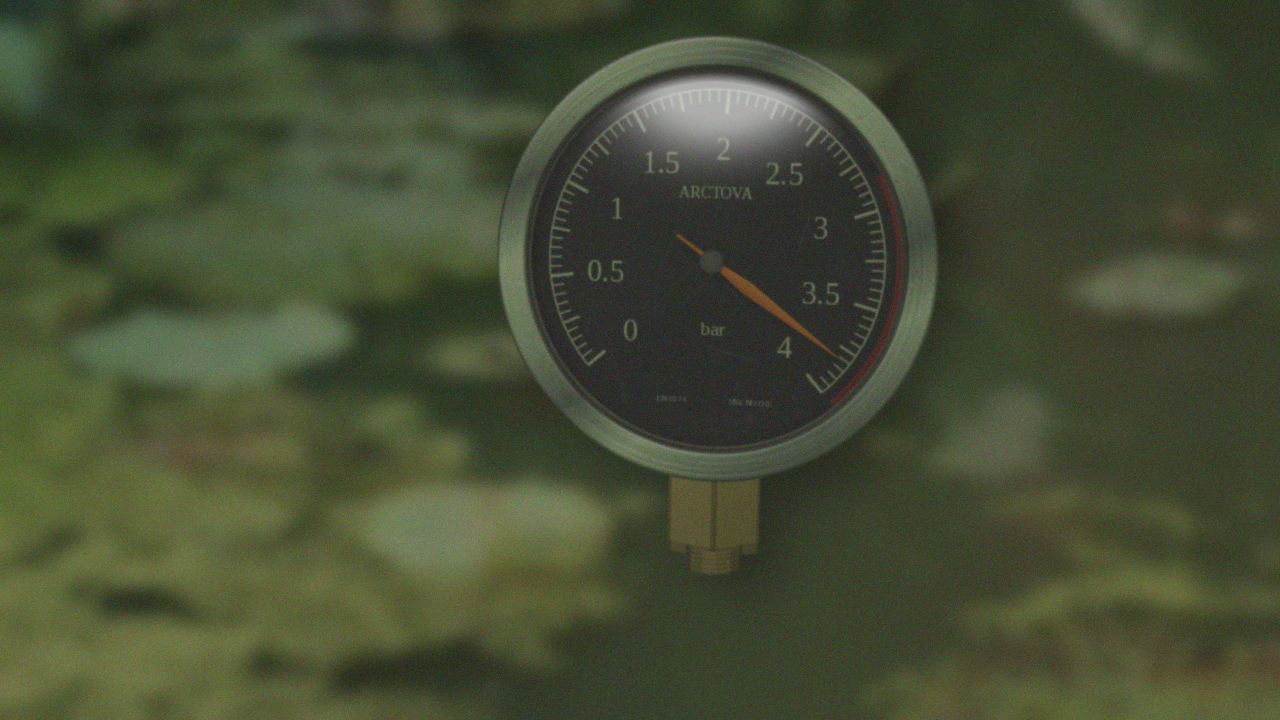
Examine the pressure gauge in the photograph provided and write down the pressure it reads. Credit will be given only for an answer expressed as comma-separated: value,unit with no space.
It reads 3.8,bar
